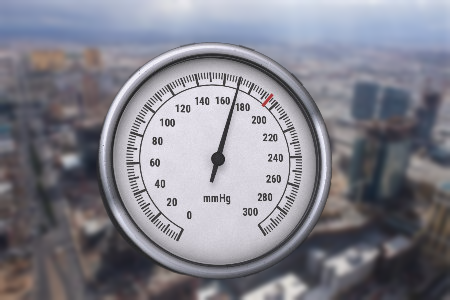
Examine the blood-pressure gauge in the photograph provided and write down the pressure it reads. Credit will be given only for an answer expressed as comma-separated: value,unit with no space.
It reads 170,mmHg
